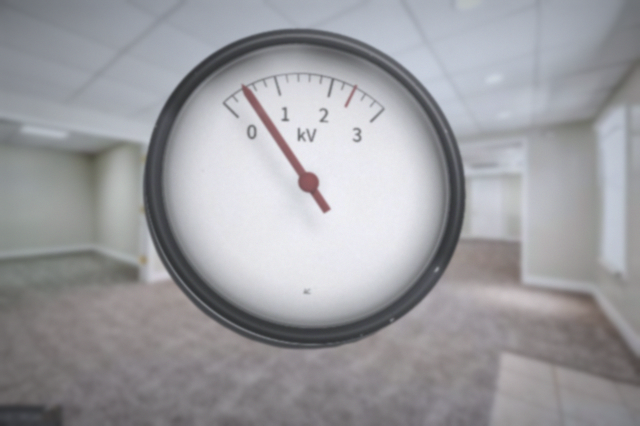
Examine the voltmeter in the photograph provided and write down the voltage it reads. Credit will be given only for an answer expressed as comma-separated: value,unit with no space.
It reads 0.4,kV
